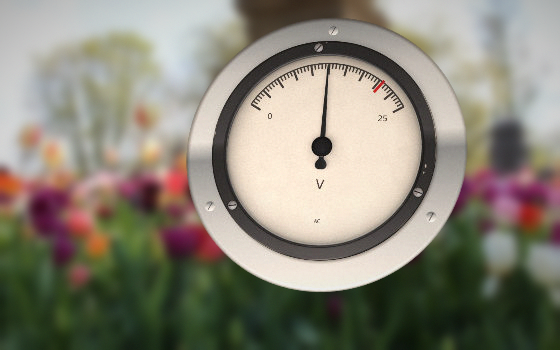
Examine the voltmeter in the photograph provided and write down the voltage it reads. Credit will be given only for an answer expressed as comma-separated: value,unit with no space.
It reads 12.5,V
